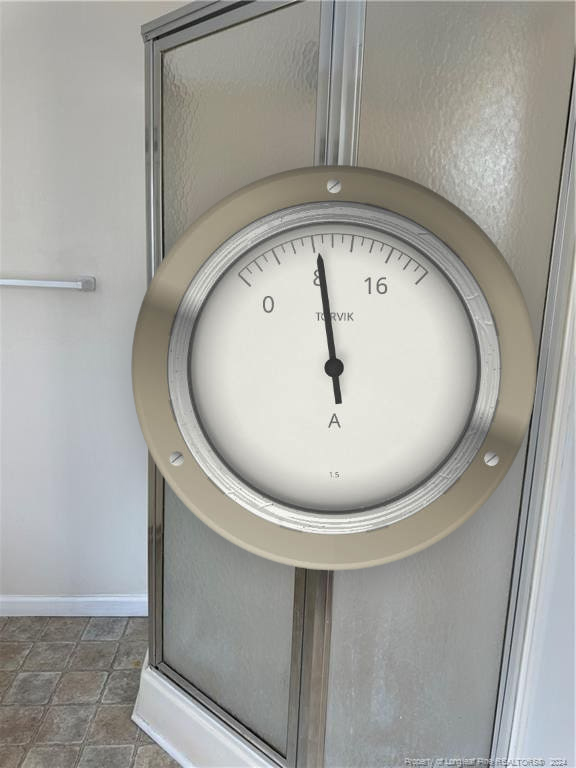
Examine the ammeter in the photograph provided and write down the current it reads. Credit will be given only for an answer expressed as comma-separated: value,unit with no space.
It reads 8.5,A
